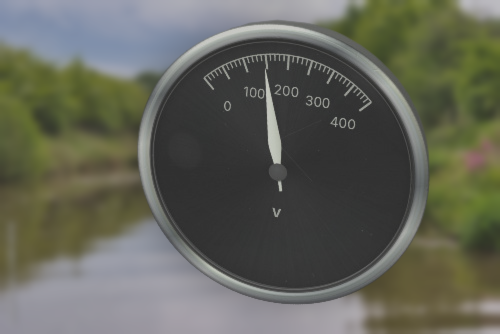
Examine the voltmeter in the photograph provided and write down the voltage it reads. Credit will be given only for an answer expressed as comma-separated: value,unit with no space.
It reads 150,V
